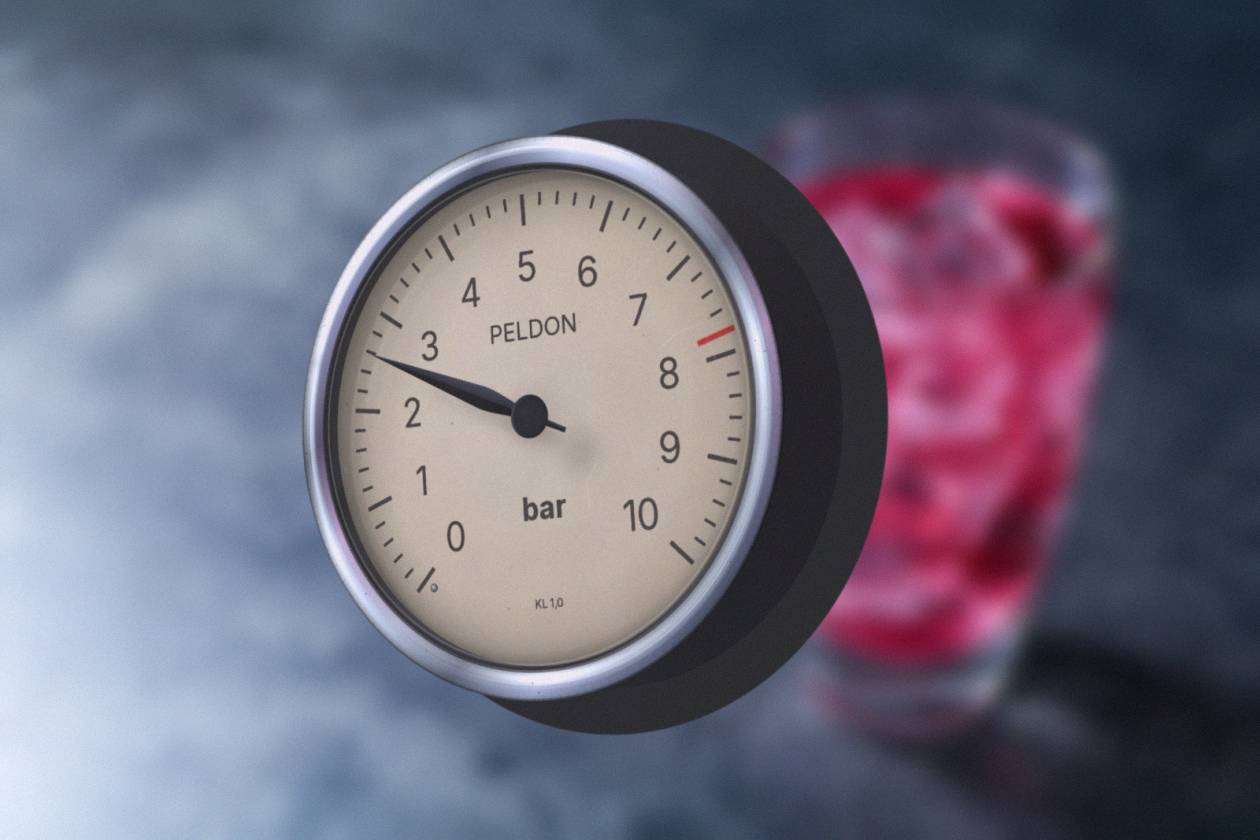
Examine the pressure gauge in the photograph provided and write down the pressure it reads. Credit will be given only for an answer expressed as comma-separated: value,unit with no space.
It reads 2.6,bar
